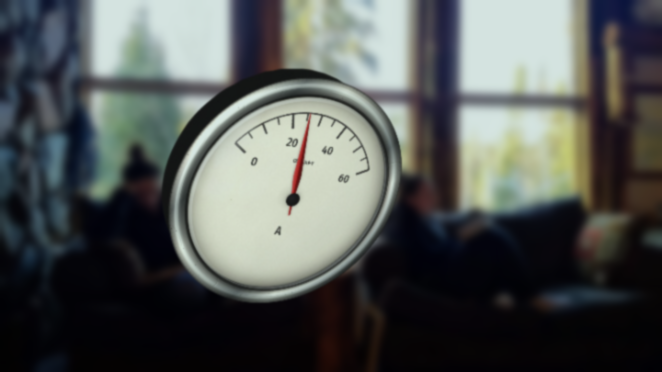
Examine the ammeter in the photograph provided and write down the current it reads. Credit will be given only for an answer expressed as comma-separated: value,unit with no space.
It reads 25,A
